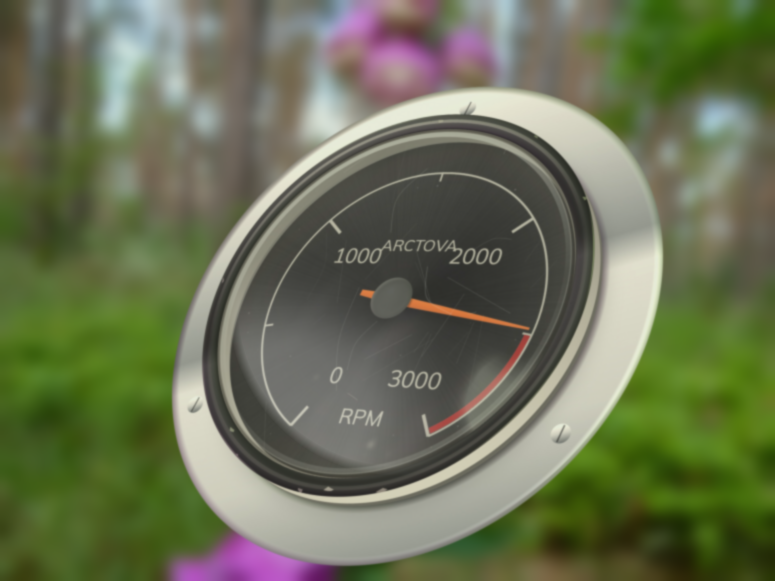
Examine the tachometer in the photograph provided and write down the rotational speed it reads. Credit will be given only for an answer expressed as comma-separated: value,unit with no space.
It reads 2500,rpm
